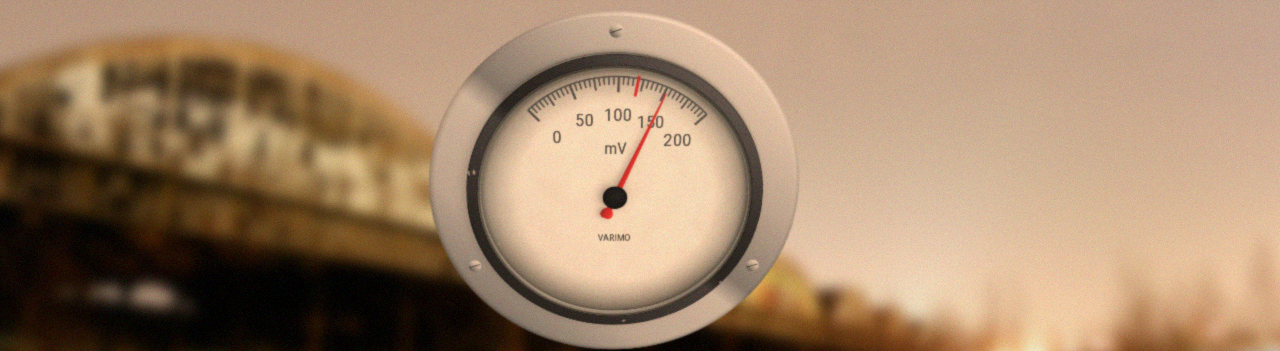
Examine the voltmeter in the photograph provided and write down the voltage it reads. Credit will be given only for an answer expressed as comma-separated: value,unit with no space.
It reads 150,mV
